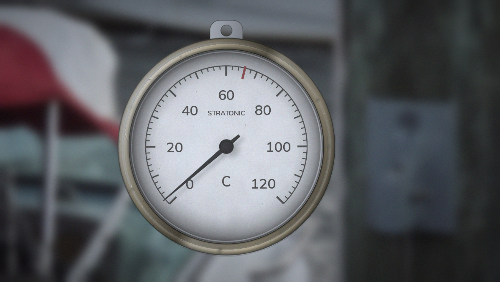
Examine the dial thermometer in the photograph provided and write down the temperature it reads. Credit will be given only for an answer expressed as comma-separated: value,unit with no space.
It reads 2,°C
